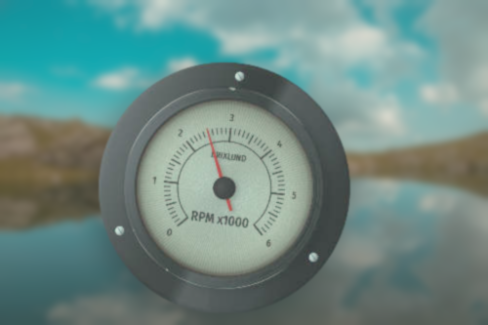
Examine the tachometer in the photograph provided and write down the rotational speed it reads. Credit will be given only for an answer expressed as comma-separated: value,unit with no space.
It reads 2500,rpm
